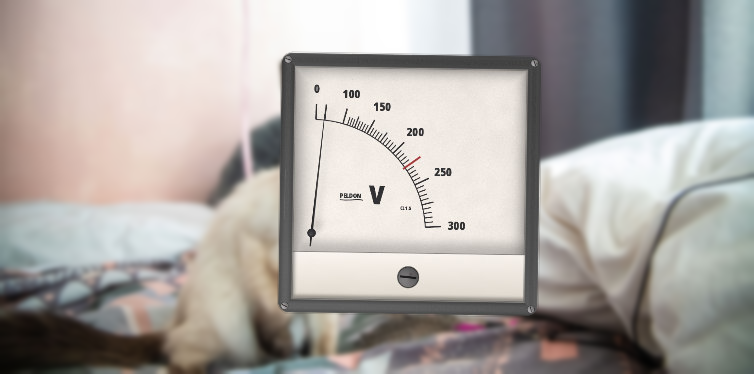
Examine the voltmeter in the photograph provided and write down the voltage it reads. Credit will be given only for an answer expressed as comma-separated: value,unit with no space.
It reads 50,V
